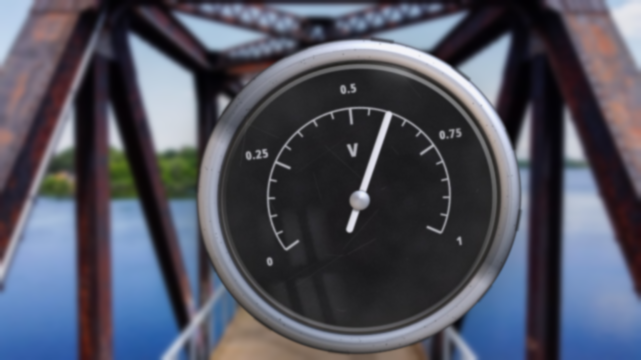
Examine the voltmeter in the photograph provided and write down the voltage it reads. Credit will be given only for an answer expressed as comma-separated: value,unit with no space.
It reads 0.6,V
